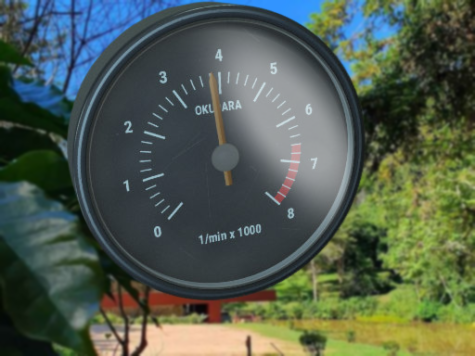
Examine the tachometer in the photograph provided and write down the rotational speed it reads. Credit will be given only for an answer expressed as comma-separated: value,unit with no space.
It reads 3800,rpm
